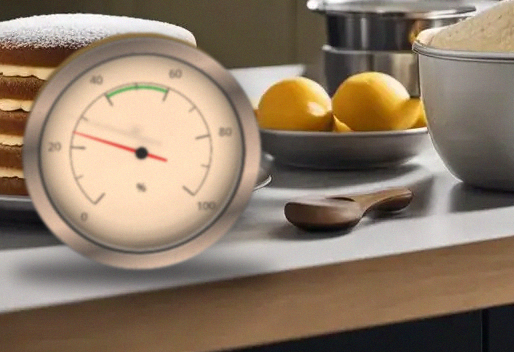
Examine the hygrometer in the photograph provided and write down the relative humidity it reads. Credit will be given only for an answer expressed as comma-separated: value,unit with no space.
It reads 25,%
